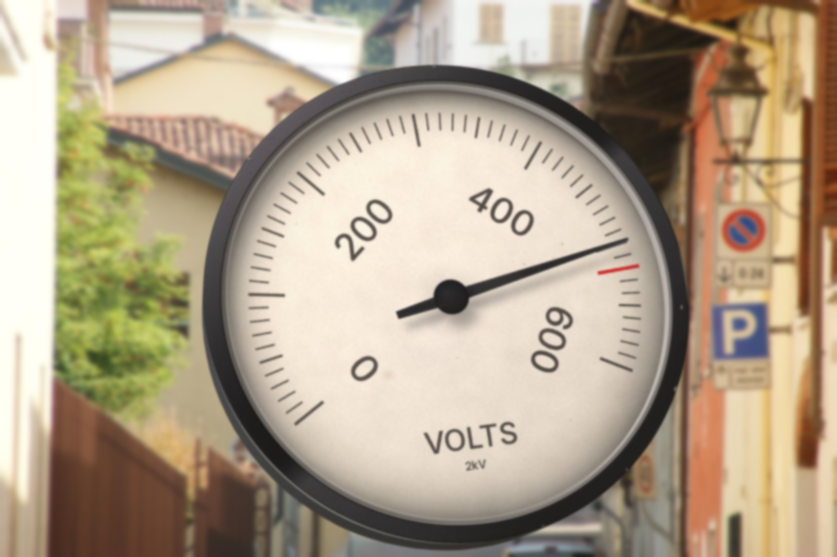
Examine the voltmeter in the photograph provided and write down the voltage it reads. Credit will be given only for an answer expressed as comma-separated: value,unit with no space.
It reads 500,V
